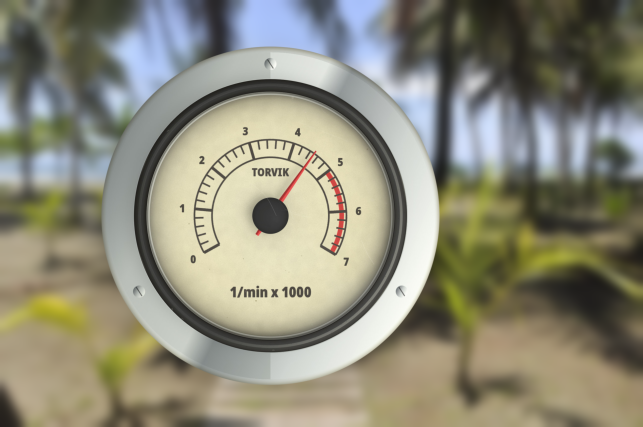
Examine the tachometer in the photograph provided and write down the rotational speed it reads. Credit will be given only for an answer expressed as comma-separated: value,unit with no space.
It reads 4500,rpm
